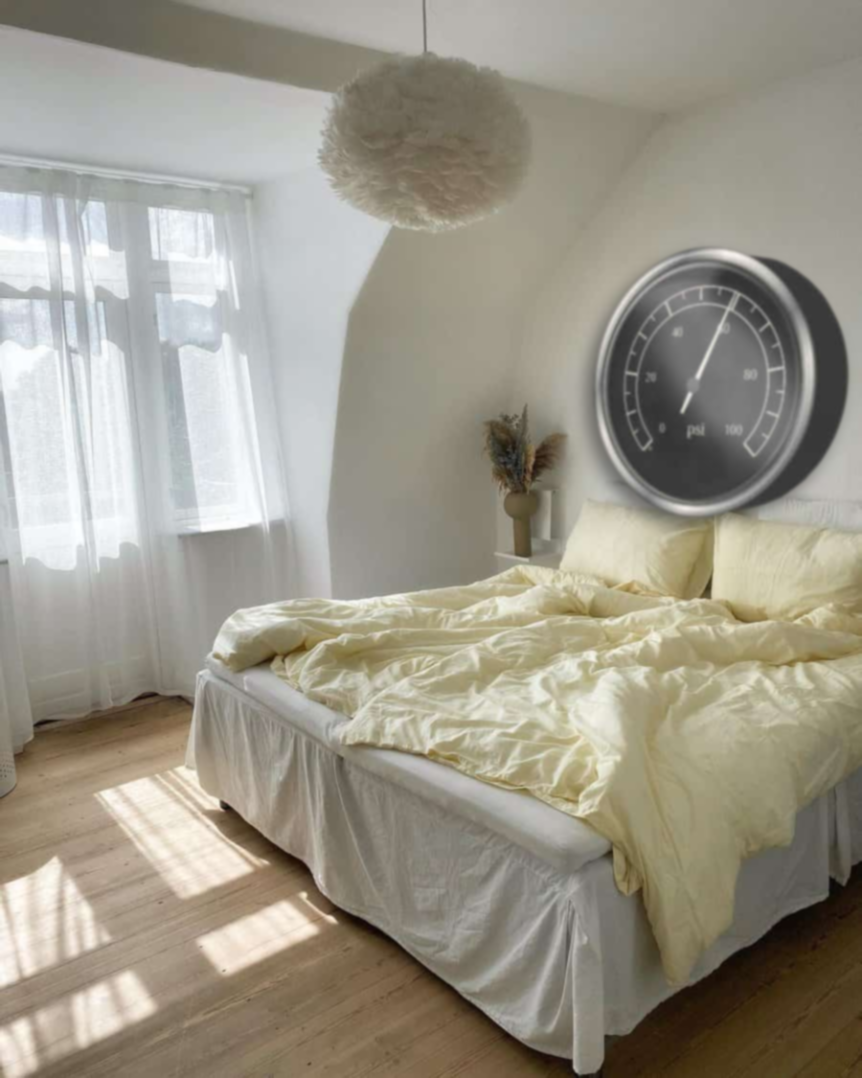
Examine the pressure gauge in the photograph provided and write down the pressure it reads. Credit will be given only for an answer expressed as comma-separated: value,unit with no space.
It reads 60,psi
